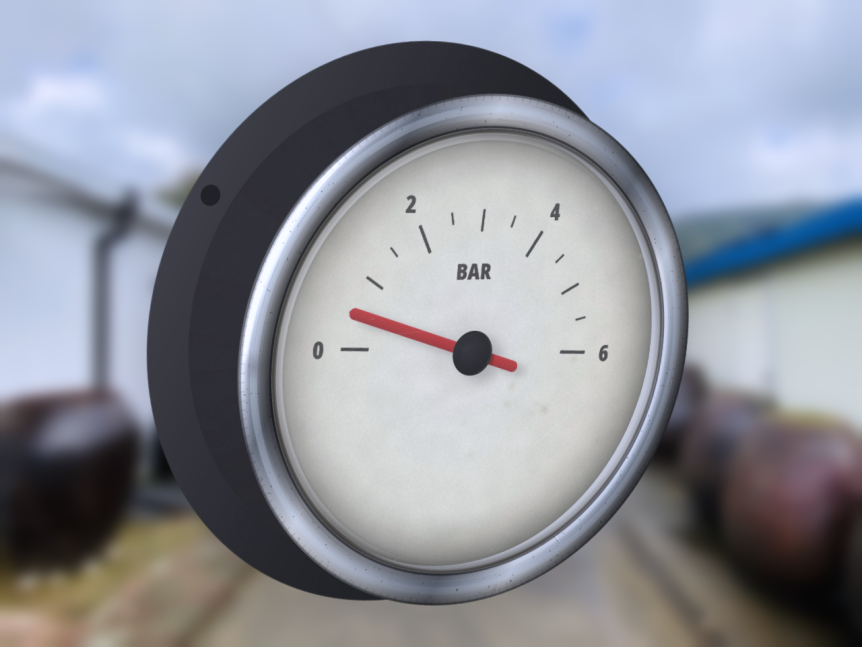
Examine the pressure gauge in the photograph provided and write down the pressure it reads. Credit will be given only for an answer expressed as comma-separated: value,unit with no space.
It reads 0.5,bar
